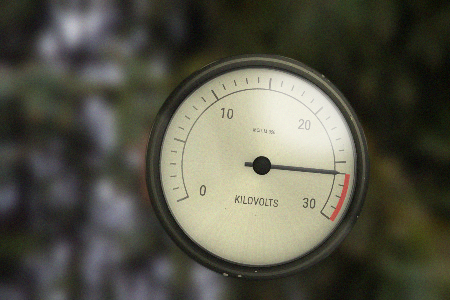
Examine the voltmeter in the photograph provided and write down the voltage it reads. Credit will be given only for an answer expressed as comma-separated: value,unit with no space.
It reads 26,kV
